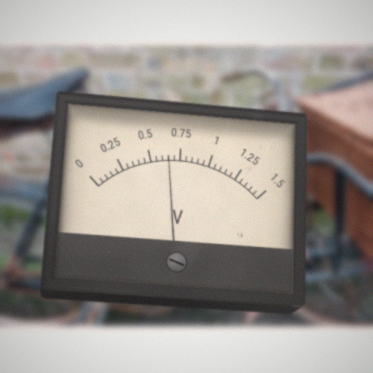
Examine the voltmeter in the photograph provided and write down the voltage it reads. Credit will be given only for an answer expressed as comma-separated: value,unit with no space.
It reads 0.65,V
